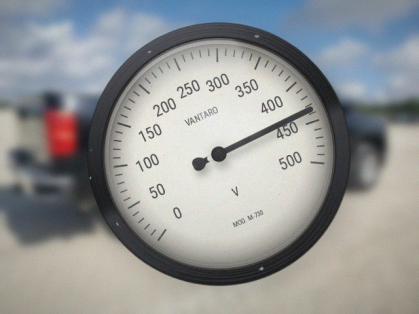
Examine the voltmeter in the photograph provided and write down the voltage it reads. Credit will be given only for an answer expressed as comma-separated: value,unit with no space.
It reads 435,V
